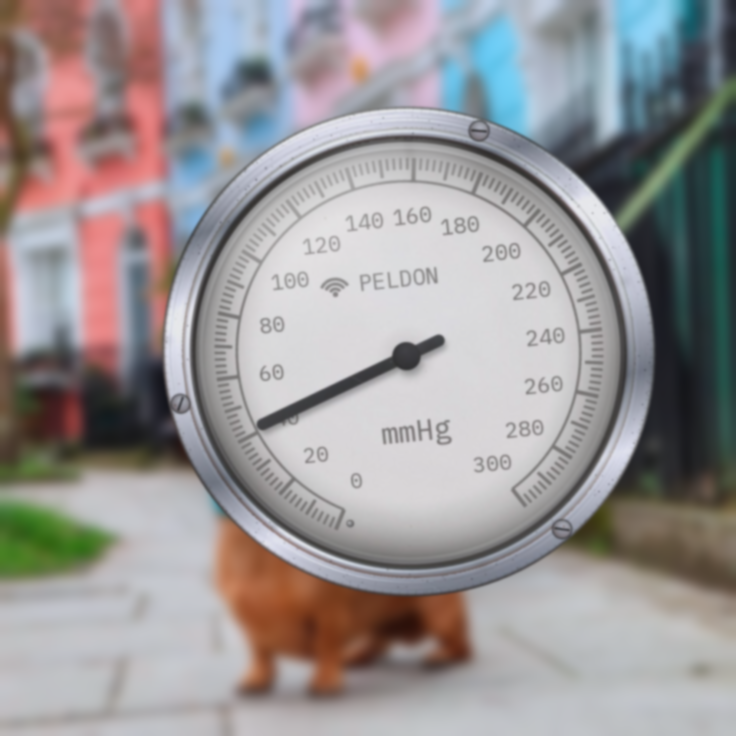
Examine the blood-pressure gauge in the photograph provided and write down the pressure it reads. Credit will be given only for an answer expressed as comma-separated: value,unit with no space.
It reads 42,mmHg
